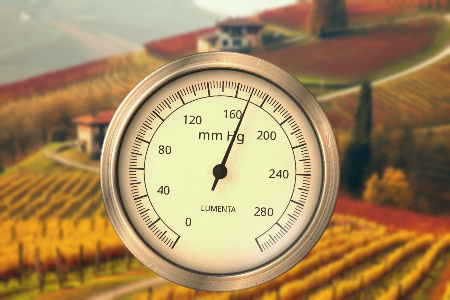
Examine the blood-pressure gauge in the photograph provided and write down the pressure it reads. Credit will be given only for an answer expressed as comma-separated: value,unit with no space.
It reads 170,mmHg
